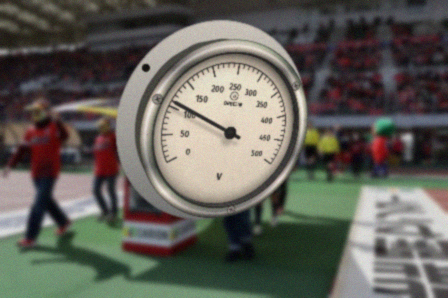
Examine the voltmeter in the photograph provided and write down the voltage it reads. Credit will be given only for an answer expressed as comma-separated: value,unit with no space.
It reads 110,V
